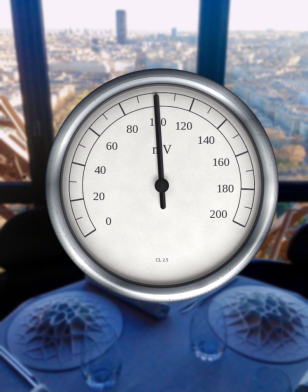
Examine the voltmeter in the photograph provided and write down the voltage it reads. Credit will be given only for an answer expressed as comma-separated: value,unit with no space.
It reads 100,mV
